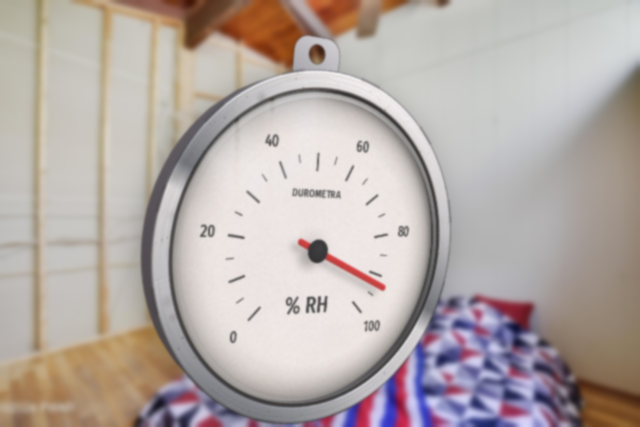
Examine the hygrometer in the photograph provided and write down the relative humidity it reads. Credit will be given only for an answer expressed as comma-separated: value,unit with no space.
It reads 92.5,%
